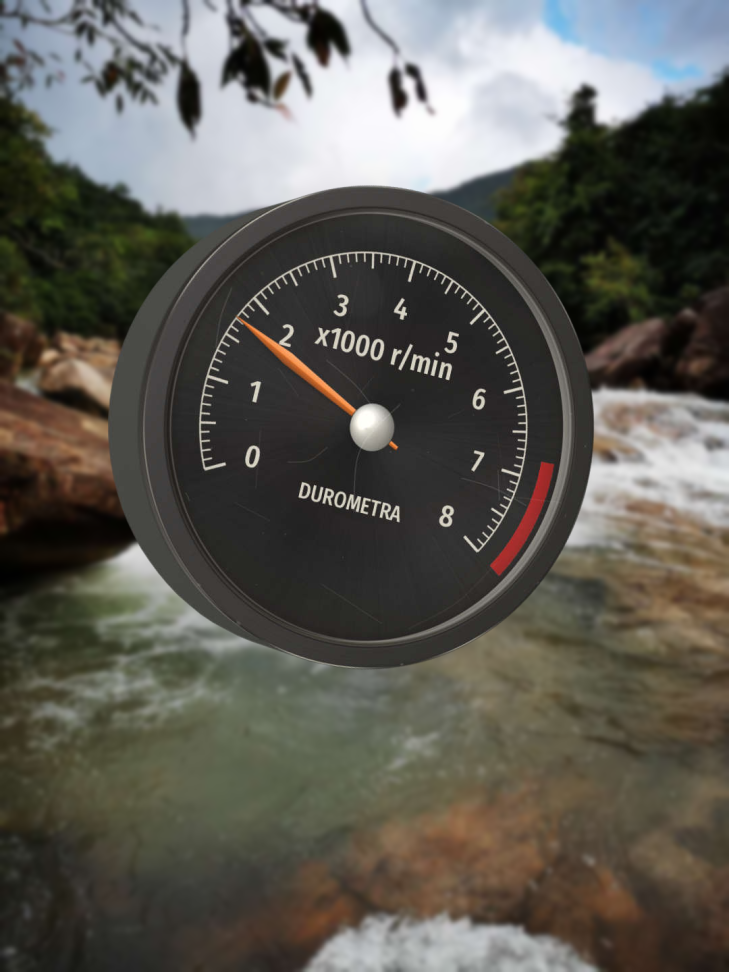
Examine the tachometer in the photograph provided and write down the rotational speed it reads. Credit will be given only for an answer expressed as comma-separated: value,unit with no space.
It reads 1700,rpm
